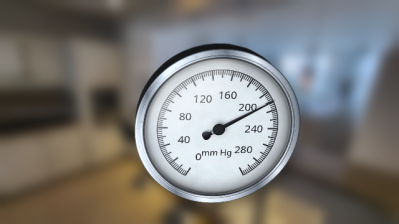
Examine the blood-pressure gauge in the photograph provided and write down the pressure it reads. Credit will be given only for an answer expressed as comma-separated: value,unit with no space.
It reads 210,mmHg
